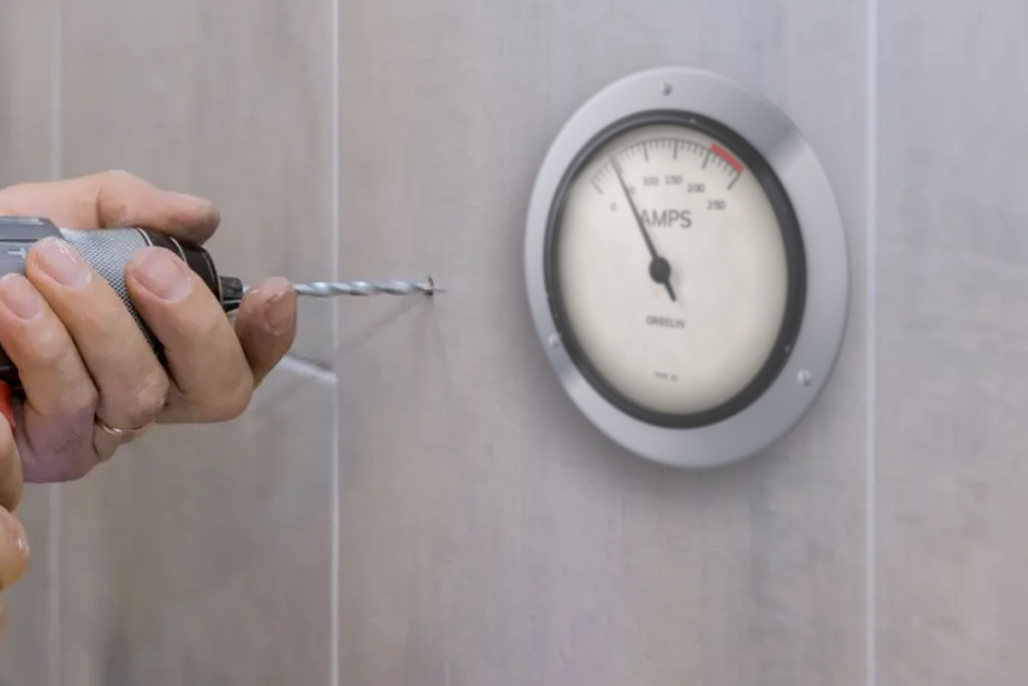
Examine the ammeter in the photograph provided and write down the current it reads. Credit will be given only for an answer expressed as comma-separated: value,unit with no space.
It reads 50,A
